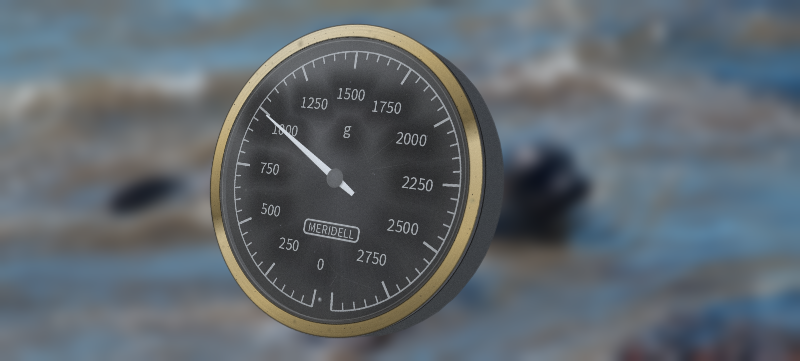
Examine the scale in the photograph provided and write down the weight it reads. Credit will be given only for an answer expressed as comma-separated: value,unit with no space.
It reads 1000,g
